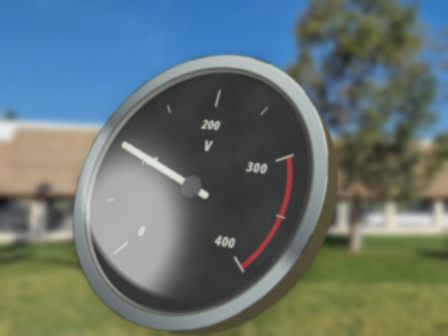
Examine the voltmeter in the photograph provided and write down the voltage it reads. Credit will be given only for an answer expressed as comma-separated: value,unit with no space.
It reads 100,V
